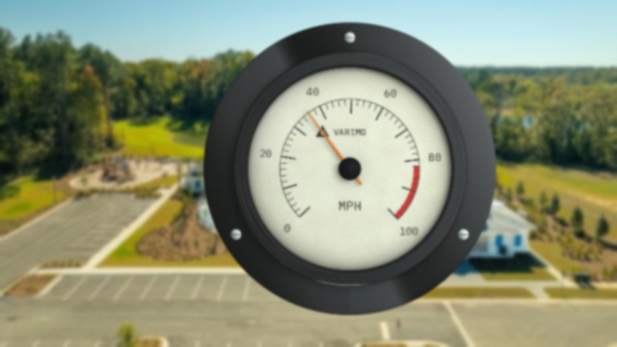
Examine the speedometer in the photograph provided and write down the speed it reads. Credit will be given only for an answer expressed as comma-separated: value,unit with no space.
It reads 36,mph
